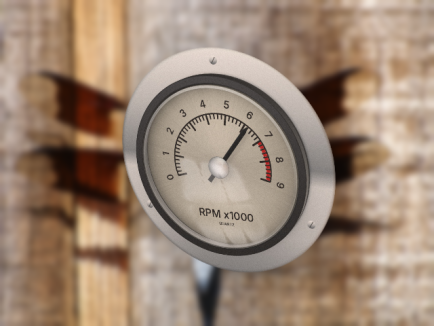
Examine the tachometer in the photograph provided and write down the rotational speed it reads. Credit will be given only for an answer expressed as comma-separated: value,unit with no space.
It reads 6200,rpm
